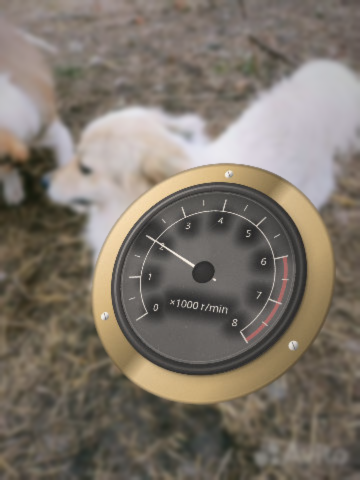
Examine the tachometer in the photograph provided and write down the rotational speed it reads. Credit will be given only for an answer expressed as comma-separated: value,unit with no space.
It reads 2000,rpm
